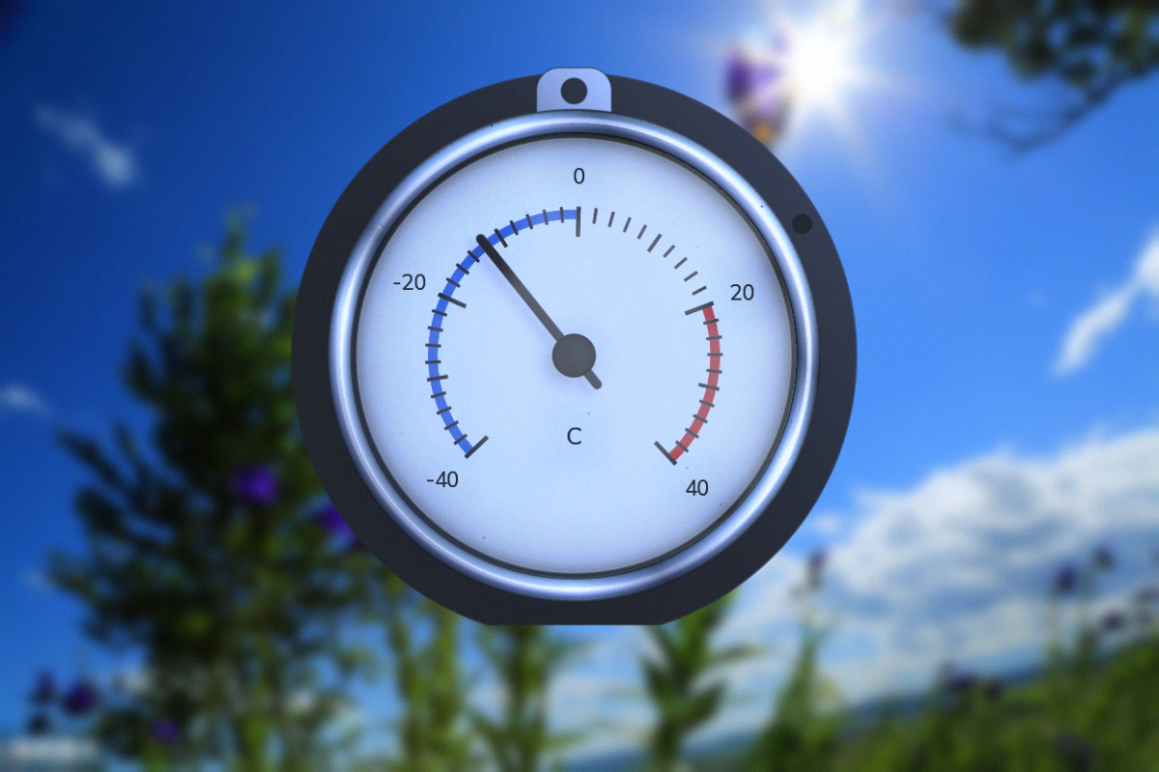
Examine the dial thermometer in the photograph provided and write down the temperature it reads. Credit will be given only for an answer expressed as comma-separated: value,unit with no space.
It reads -12,°C
